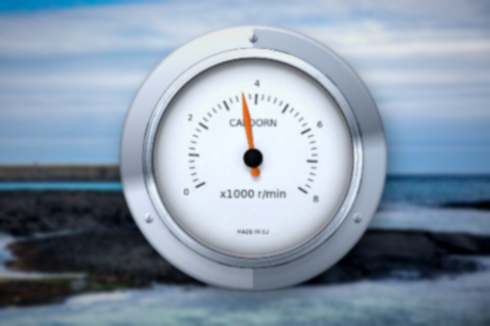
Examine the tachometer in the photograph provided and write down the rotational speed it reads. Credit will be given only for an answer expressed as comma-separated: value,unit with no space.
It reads 3600,rpm
